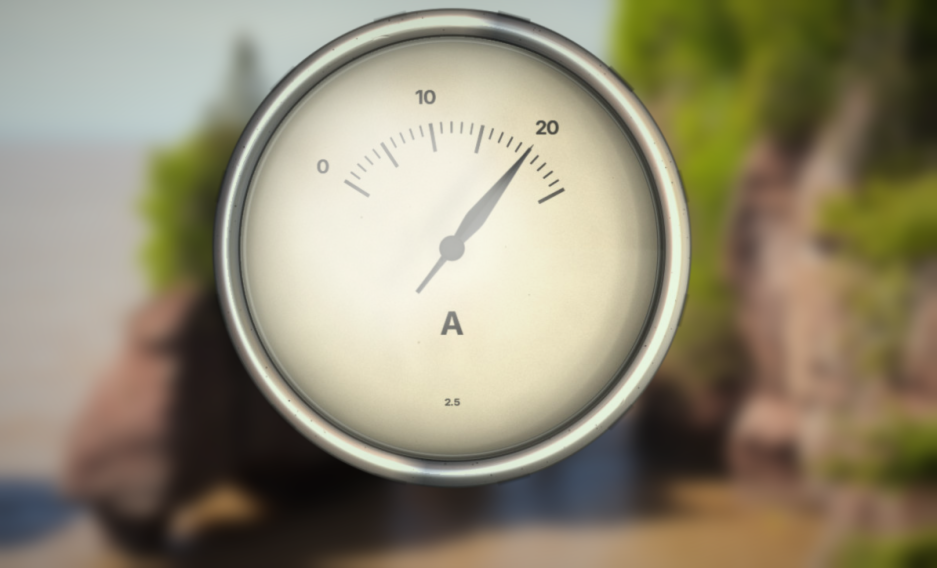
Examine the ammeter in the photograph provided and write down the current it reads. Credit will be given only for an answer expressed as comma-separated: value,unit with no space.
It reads 20,A
